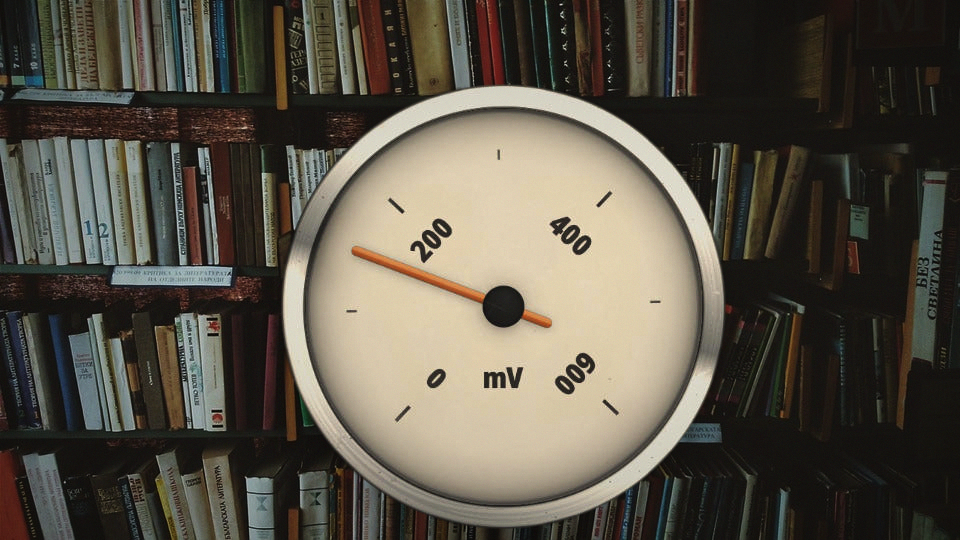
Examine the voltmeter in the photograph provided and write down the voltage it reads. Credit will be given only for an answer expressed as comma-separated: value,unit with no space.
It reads 150,mV
